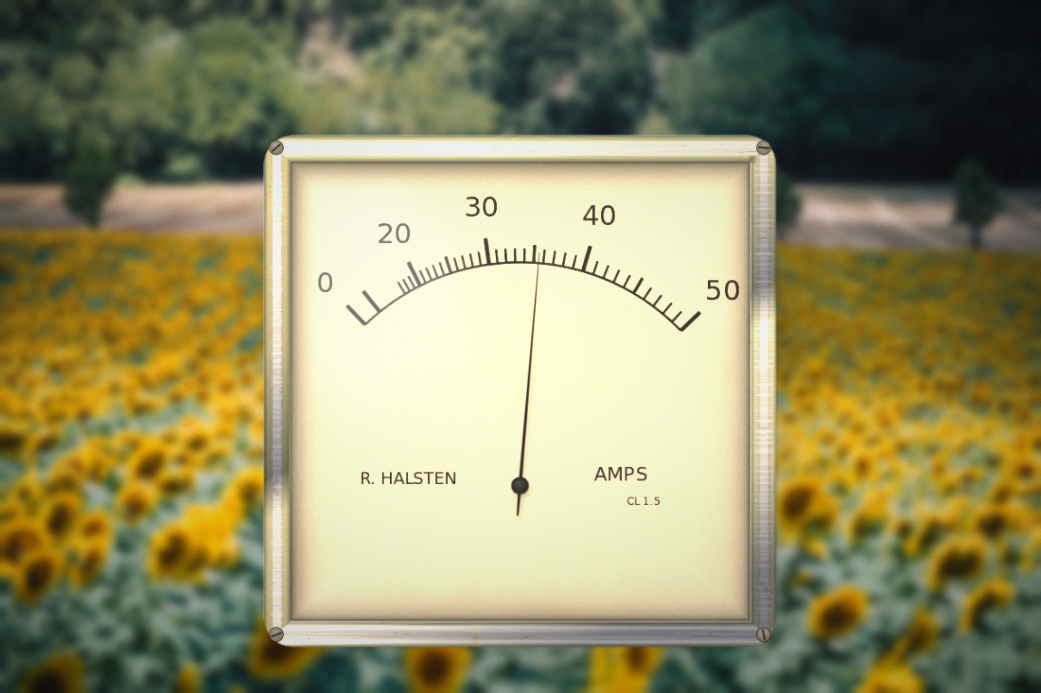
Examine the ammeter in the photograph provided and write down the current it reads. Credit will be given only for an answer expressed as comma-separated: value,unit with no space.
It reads 35.5,A
